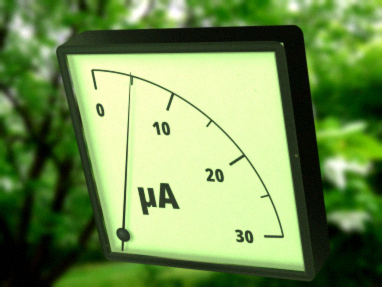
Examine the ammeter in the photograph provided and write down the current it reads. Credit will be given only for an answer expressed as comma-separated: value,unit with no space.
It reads 5,µA
